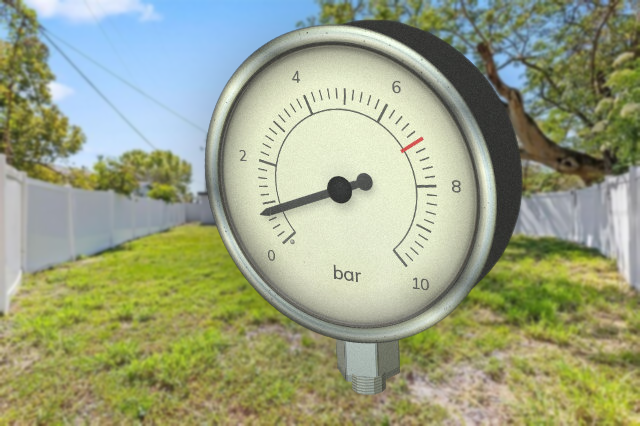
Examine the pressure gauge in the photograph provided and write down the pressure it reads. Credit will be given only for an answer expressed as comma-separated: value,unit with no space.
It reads 0.8,bar
